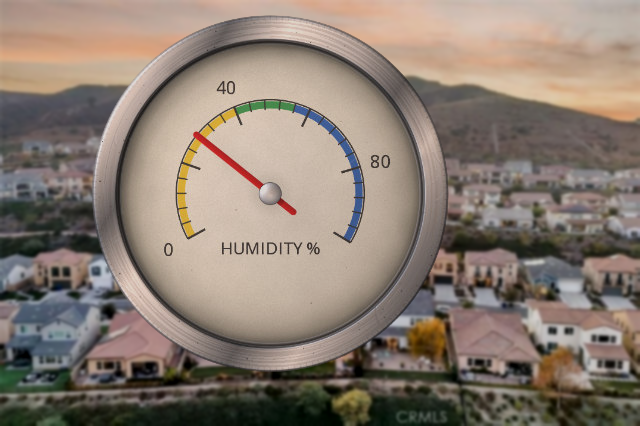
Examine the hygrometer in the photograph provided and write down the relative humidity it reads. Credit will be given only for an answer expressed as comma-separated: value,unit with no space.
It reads 28,%
